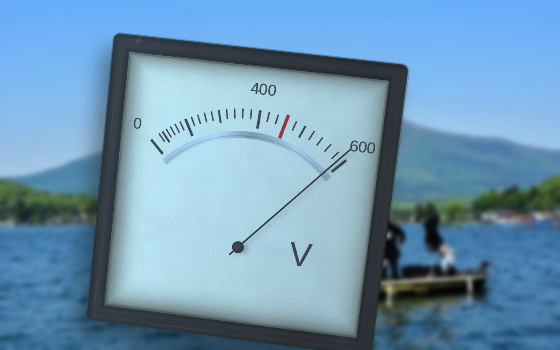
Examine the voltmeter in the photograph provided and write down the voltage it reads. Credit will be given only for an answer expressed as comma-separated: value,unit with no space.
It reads 590,V
